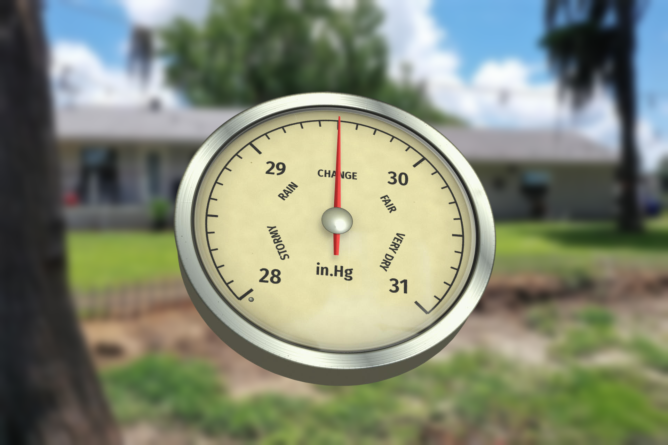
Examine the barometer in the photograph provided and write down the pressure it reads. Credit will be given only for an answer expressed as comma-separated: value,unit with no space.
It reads 29.5,inHg
